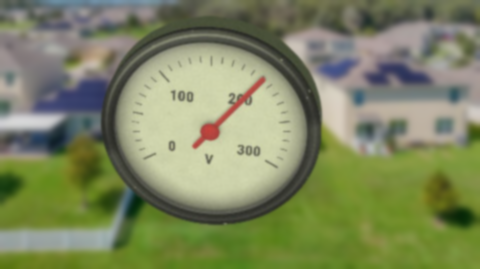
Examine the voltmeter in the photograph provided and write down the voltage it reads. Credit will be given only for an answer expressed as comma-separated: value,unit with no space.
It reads 200,V
